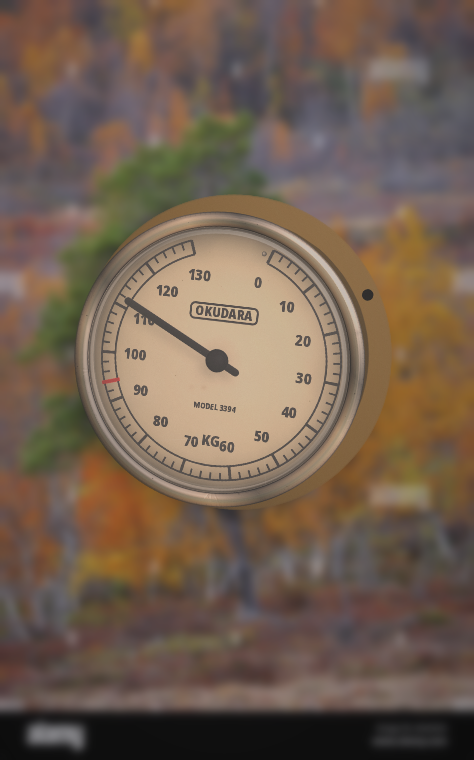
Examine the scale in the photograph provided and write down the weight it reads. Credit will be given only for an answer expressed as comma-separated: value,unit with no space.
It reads 112,kg
